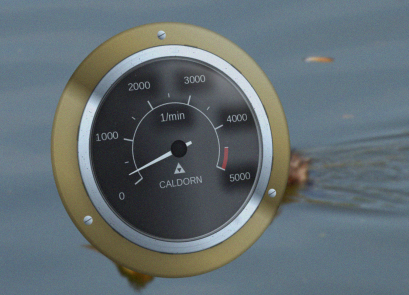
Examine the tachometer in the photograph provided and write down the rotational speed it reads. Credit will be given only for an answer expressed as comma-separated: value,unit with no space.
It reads 250,rpm
